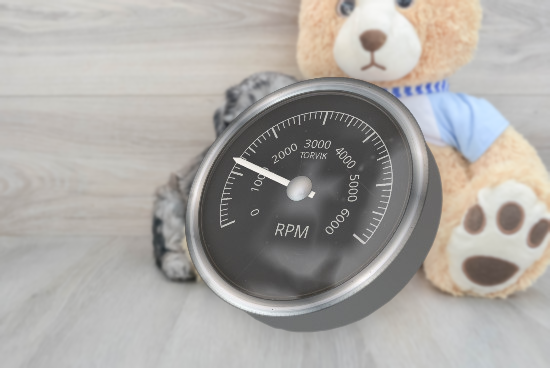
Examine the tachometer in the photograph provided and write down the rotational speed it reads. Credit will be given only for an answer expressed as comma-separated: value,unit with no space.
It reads 1200,rpm
